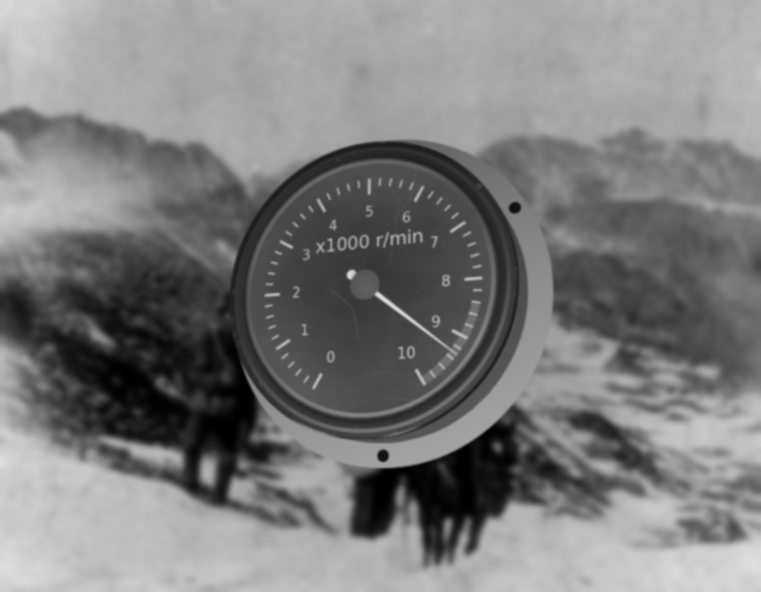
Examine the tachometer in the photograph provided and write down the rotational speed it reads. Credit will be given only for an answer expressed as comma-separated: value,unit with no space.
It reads 9300,rpm
